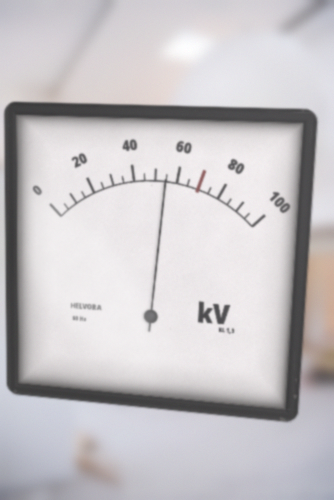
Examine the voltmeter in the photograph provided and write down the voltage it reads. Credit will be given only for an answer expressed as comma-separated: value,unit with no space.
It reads 55,kV
